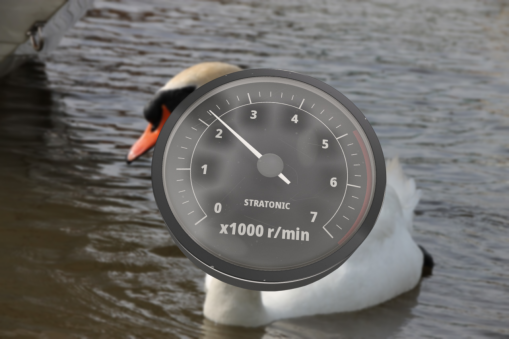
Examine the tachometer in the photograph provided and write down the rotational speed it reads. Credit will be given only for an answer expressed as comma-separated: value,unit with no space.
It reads 2200,rpm
